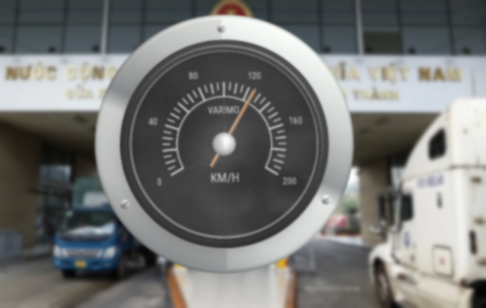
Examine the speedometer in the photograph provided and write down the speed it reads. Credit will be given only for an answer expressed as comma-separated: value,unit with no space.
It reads 125,km/h
